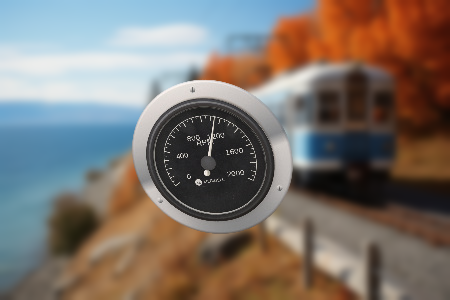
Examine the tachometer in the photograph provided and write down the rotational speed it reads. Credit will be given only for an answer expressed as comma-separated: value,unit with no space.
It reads 1150,rpm
